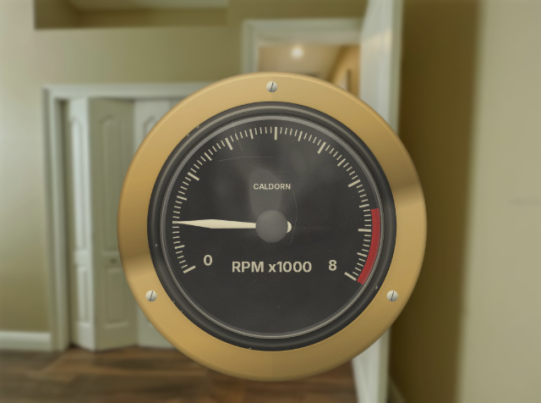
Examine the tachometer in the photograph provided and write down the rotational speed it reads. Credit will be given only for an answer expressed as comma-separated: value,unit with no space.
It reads 1000,rpm
